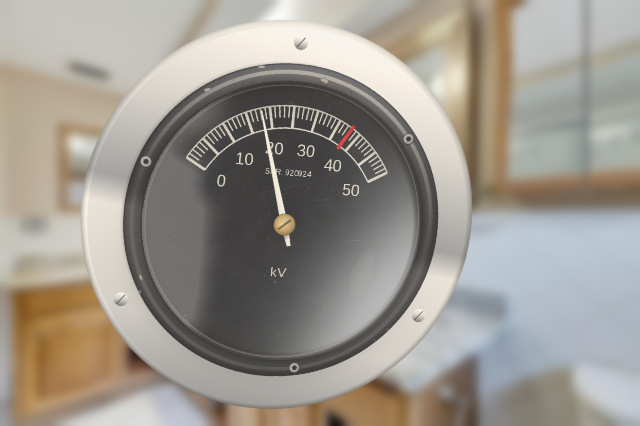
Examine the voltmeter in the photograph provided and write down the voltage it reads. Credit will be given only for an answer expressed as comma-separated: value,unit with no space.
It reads 18,kV
